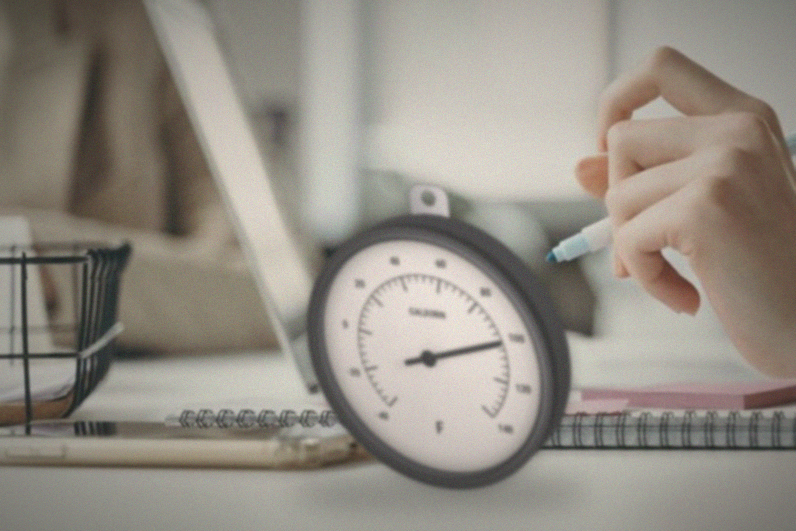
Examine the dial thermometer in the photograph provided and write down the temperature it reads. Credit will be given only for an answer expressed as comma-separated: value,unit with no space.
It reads 100,°F
